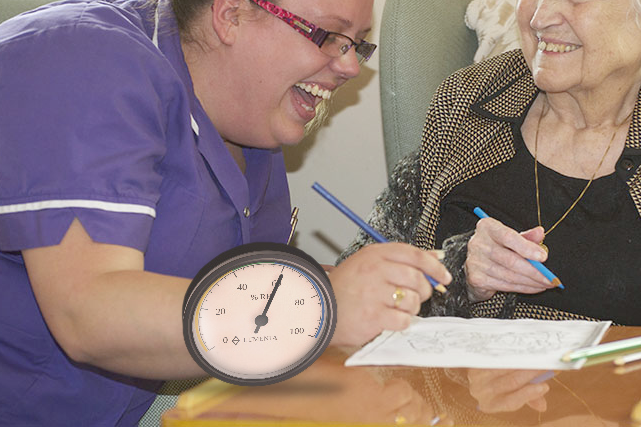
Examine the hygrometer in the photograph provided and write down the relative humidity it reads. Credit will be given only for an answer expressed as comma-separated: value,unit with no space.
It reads 60,%
